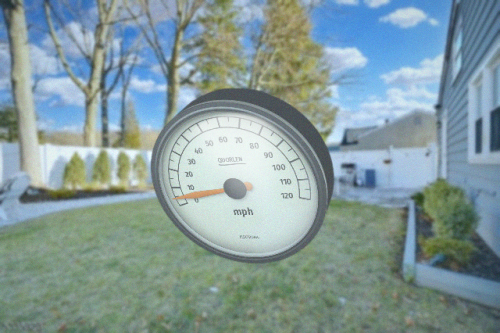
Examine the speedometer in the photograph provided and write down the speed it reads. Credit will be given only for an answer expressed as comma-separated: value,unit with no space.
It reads 5,mph
